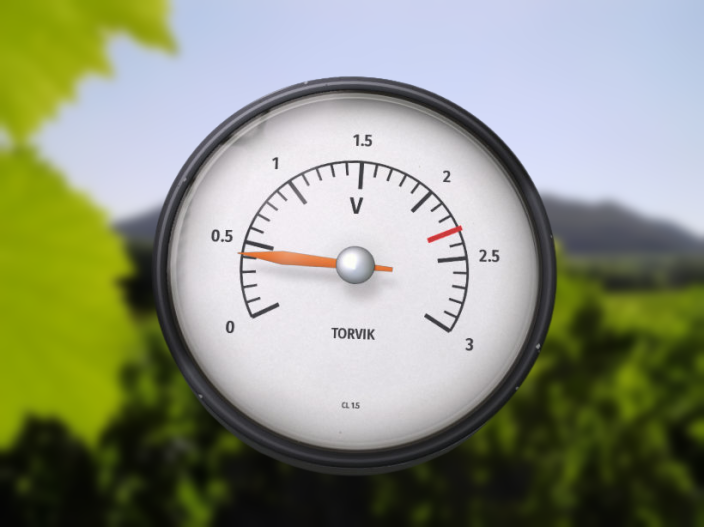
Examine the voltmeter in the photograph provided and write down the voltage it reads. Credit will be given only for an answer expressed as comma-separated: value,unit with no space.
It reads 0.4,V
